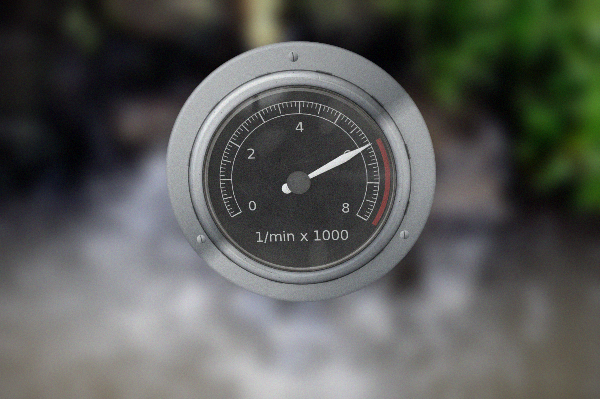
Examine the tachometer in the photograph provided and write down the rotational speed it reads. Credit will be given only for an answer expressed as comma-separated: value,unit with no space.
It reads 6000,rpm
